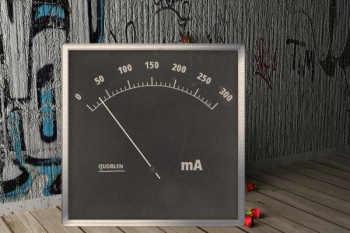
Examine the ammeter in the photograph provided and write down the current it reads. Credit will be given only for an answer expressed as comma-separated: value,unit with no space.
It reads 30,mA
